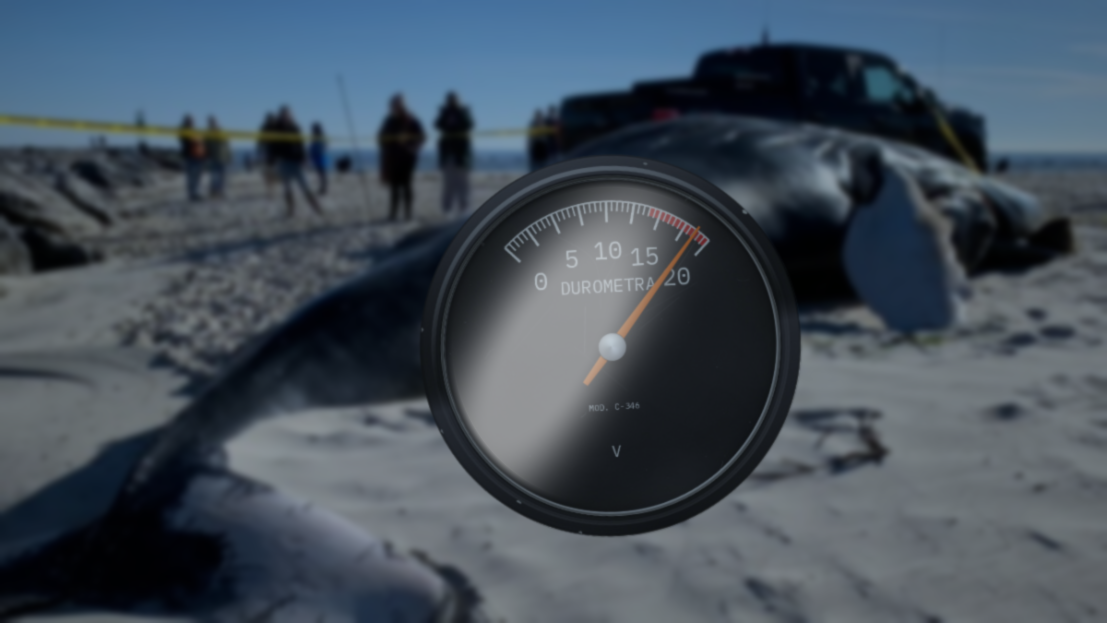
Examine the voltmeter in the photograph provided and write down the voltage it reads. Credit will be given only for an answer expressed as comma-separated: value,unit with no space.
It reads 18.5,V
